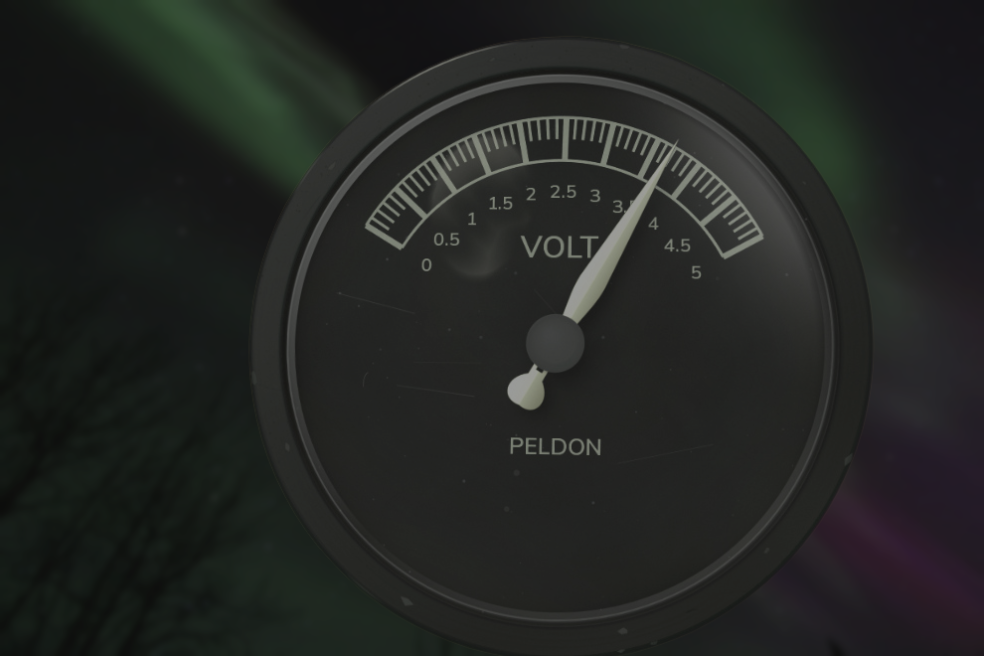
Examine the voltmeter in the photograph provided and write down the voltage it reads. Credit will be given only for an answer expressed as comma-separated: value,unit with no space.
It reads 3.7,V
